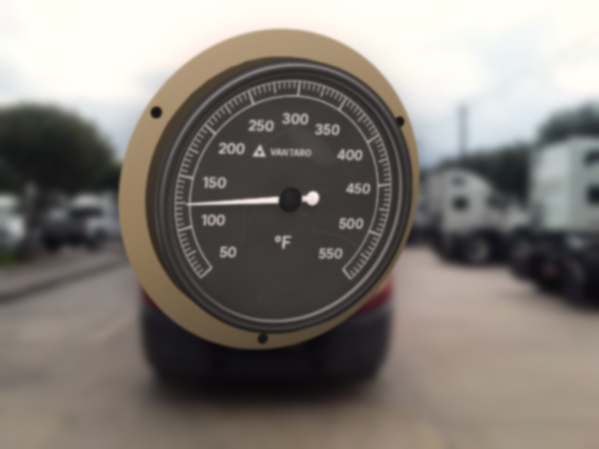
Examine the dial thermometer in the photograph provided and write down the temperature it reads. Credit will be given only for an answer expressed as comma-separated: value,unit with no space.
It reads 125,°F
